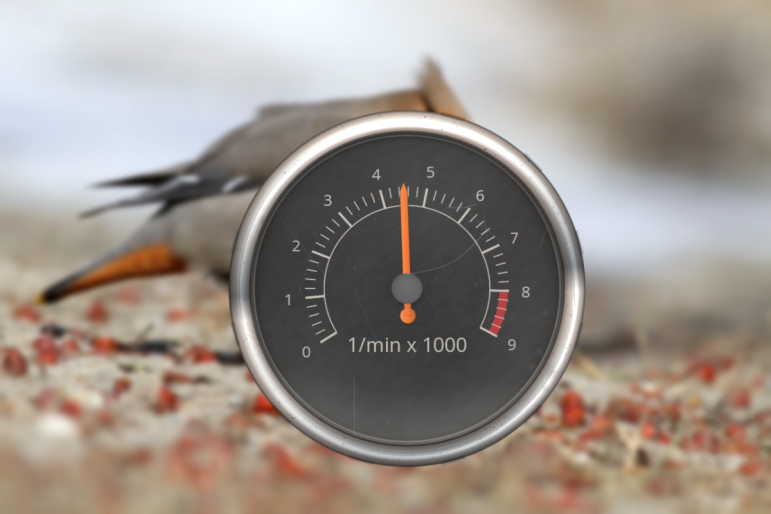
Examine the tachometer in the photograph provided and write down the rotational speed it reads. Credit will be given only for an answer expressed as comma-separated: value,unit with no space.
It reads 4500,rpm
